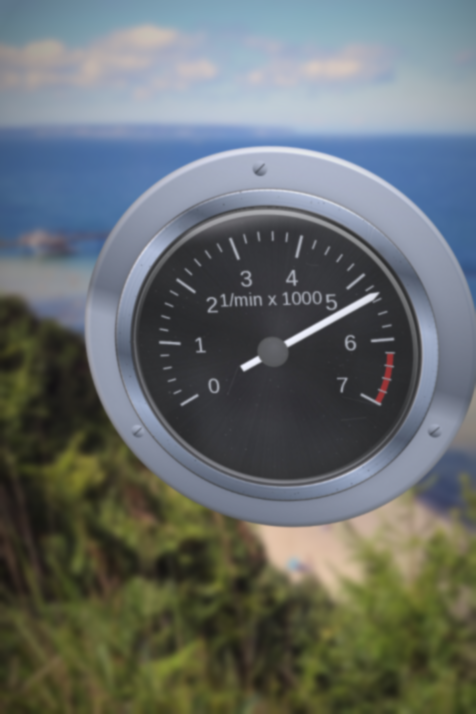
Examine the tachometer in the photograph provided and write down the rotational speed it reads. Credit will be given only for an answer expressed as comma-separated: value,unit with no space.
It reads 5300,rpm
